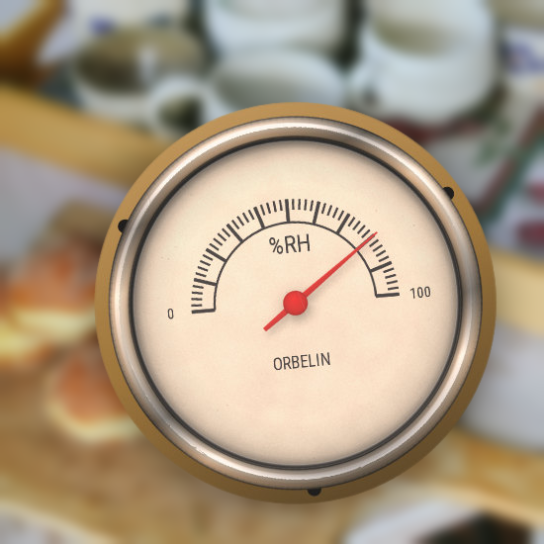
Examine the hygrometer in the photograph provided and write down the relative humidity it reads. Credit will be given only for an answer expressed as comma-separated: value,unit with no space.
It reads 80,%
